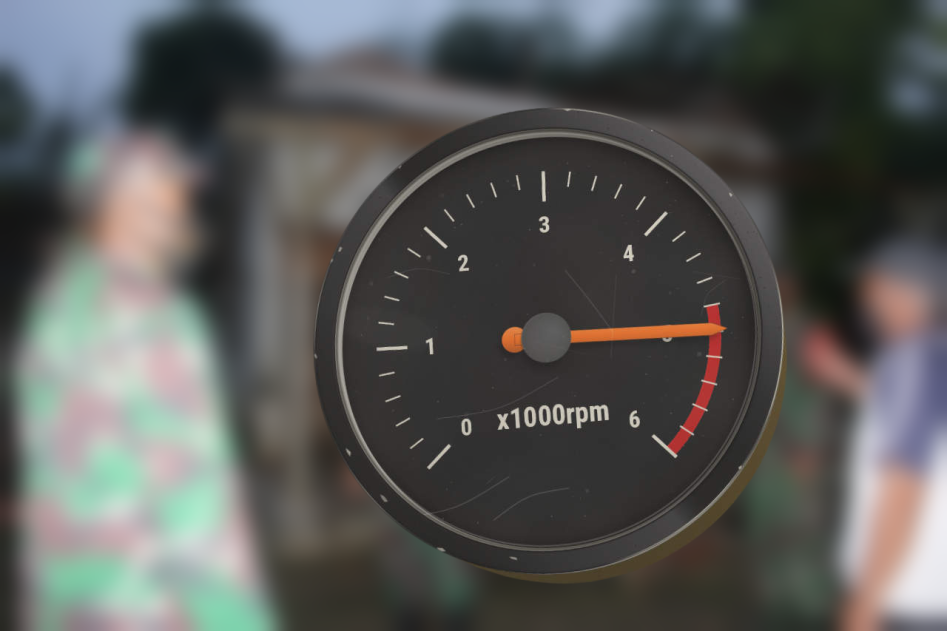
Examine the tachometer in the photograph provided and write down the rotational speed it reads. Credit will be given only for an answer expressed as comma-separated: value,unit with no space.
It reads 5000,rpm
